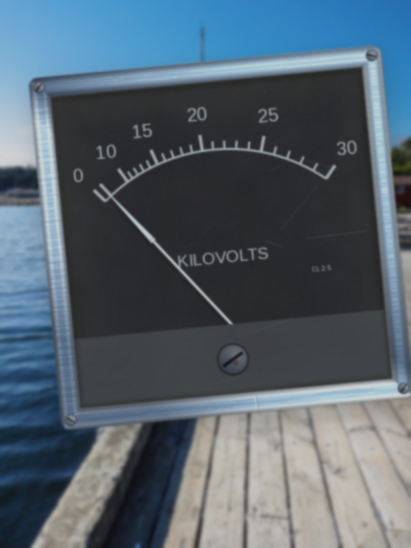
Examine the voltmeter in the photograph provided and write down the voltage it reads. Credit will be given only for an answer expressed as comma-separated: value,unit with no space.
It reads 5,kV
